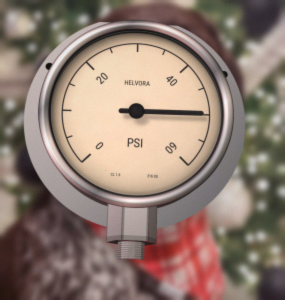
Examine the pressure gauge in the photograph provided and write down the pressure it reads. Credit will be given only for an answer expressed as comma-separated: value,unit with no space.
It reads 50,psi
